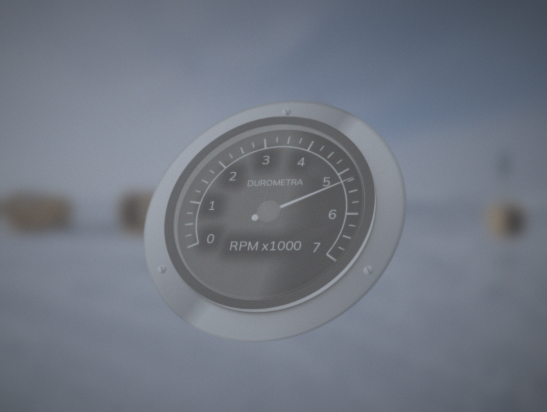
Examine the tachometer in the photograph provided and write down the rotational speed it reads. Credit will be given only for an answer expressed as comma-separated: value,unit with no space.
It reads 5250,rpm
